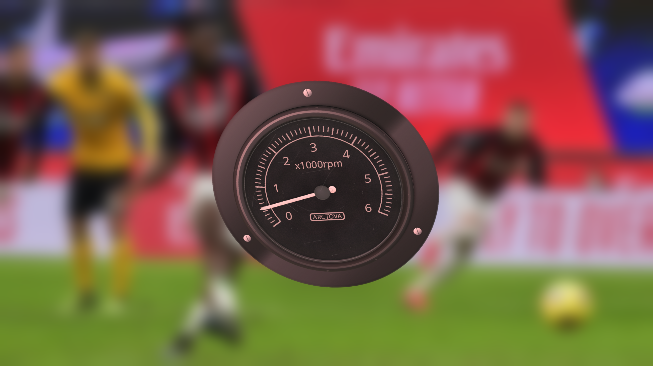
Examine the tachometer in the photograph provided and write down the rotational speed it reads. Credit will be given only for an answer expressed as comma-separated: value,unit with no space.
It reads 500,rpm
